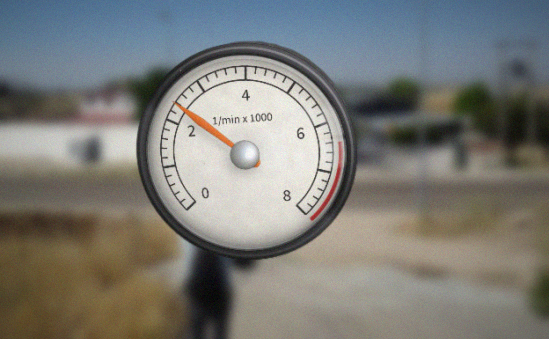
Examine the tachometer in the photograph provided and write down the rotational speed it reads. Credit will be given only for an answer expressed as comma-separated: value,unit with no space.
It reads 2400,rpm
